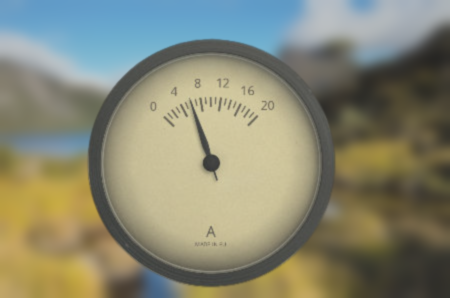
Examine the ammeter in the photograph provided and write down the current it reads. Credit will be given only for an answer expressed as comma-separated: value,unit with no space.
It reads 6,A
